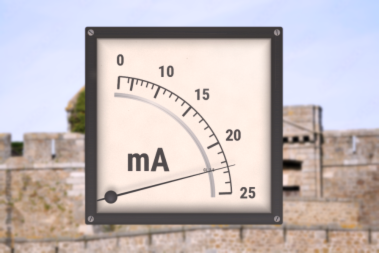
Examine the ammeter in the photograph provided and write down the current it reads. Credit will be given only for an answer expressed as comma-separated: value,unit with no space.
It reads 22.5,mA
